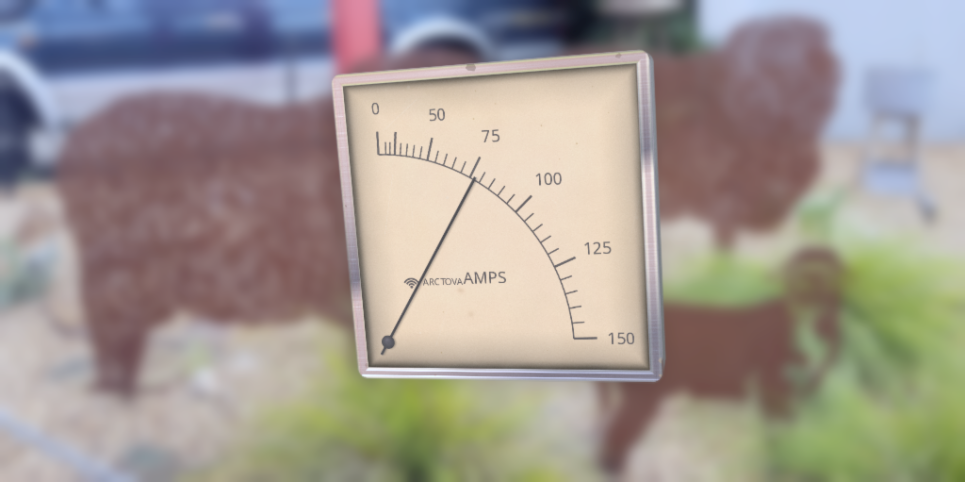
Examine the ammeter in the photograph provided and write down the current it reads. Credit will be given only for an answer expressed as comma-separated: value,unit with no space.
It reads 77.5,A
